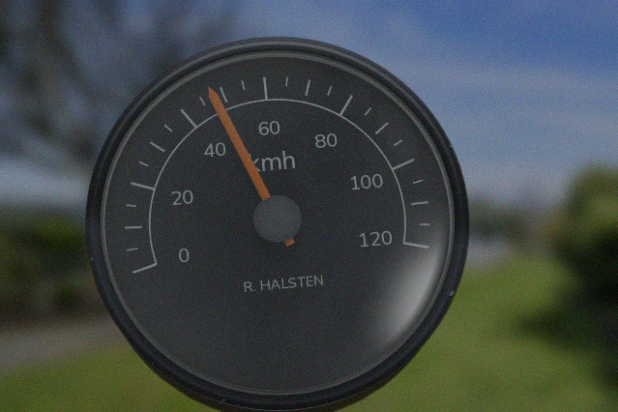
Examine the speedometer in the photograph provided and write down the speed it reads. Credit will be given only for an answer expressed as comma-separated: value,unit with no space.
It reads 47.5,km/h
